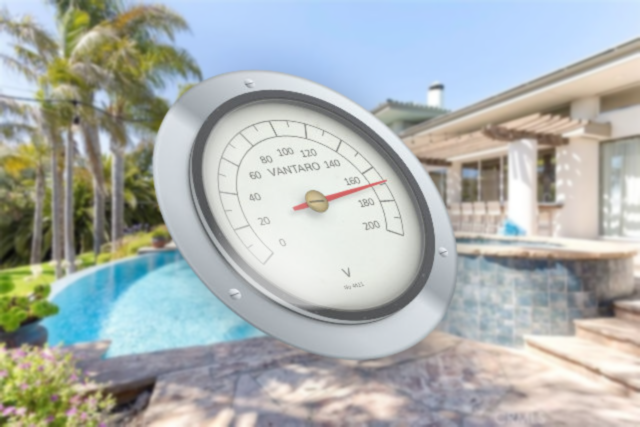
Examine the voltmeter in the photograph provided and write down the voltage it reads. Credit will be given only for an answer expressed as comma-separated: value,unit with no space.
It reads 170,V
